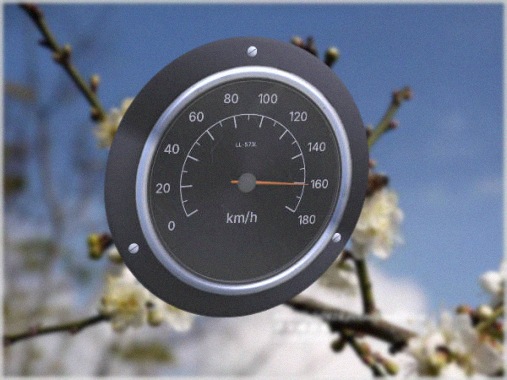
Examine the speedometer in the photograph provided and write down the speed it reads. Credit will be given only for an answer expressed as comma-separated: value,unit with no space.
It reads 160,km/h
